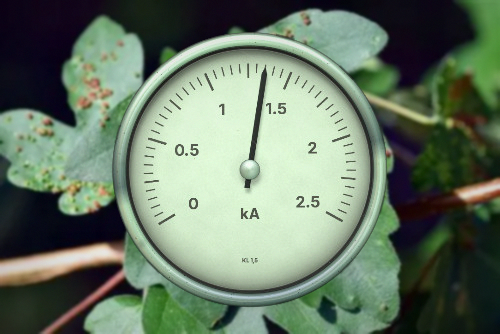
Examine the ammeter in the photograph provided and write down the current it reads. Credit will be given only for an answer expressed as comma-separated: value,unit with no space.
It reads 1.35,kA
